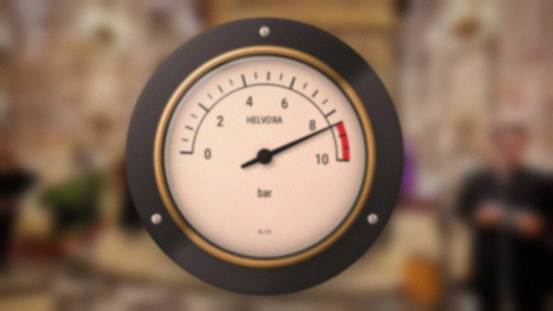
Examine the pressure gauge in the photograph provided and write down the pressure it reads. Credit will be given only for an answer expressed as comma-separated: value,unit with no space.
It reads 8.5,bar
